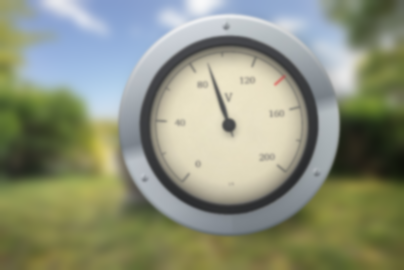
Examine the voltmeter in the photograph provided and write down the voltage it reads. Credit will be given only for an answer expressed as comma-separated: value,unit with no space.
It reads 90,V
